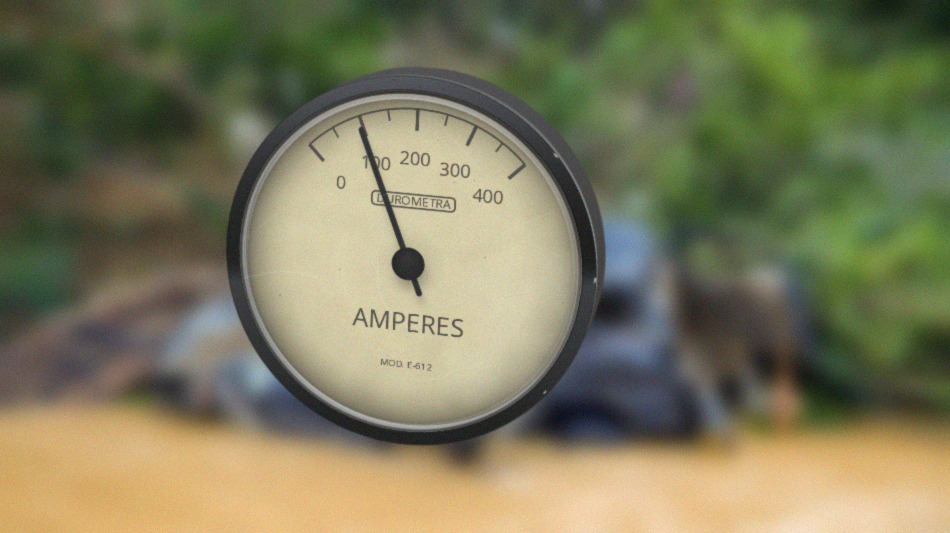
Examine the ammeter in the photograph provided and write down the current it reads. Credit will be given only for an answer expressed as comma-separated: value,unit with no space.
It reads 100,A
